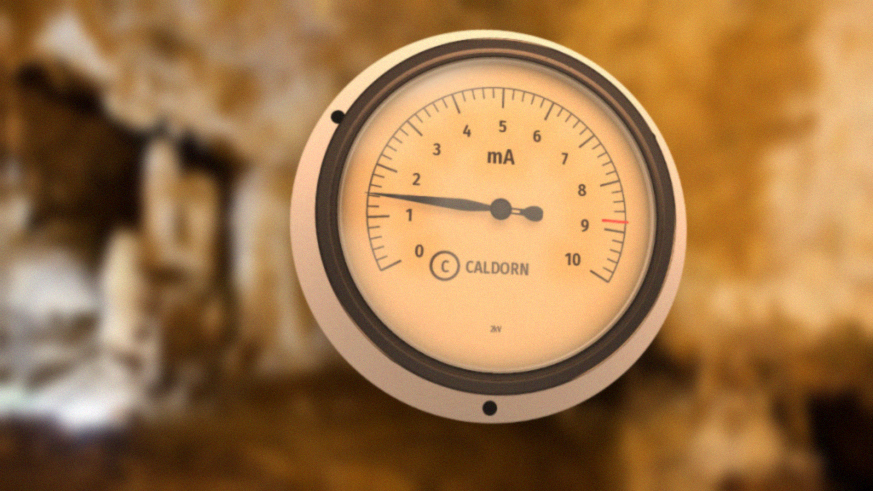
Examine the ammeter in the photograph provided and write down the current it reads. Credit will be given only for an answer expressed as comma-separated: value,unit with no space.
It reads 1.4,mA
